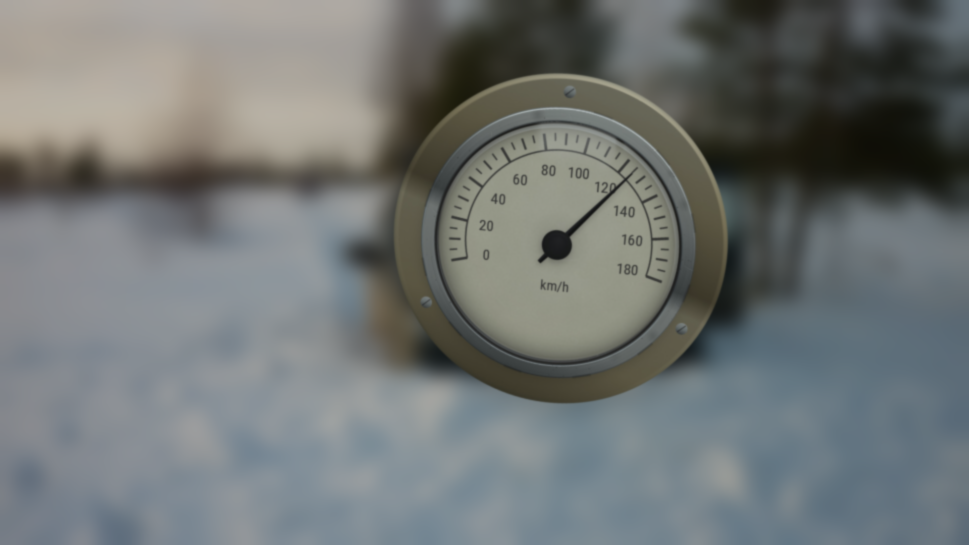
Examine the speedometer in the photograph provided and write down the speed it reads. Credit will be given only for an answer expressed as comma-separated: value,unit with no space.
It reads 125,km/h
